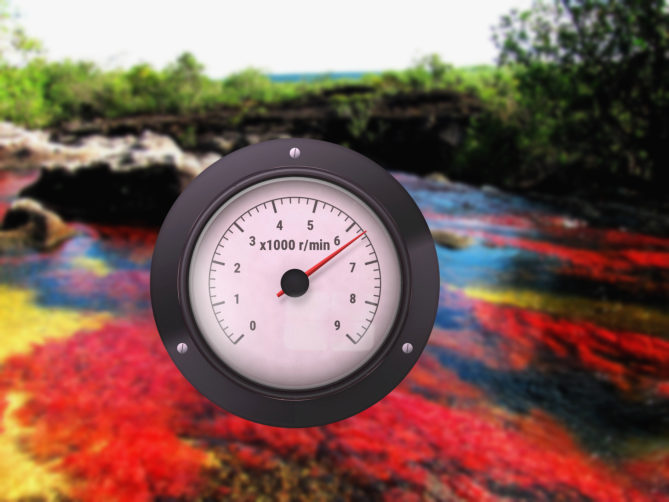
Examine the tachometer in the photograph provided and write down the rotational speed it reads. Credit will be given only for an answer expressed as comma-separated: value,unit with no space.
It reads 6300,rpm
